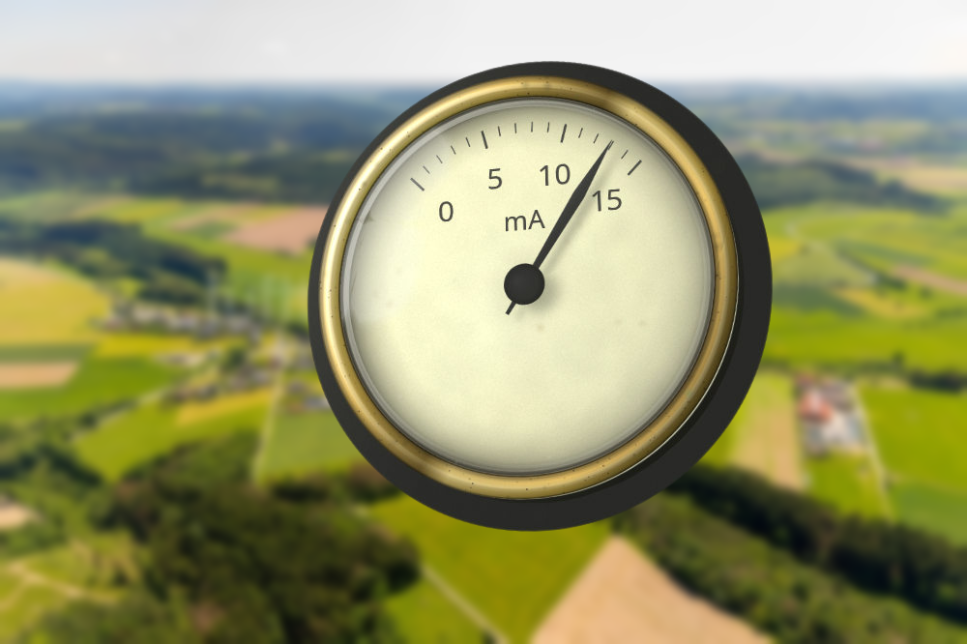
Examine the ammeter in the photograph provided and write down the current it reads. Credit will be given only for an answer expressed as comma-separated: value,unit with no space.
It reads 13,mA
